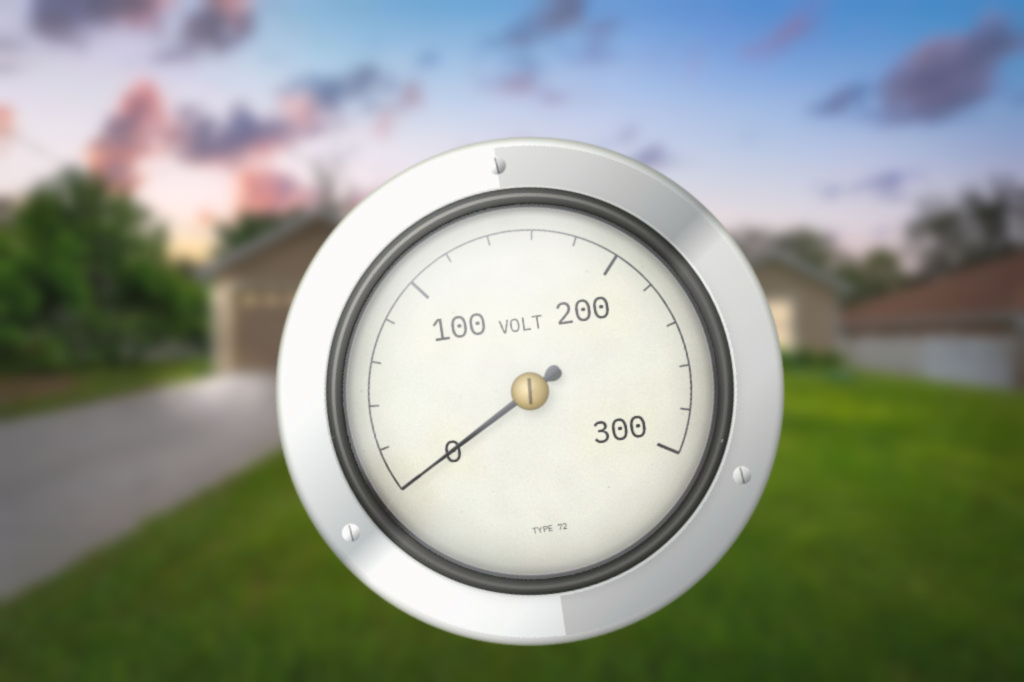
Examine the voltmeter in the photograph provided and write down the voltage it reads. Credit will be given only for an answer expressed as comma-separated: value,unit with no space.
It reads 0,V
